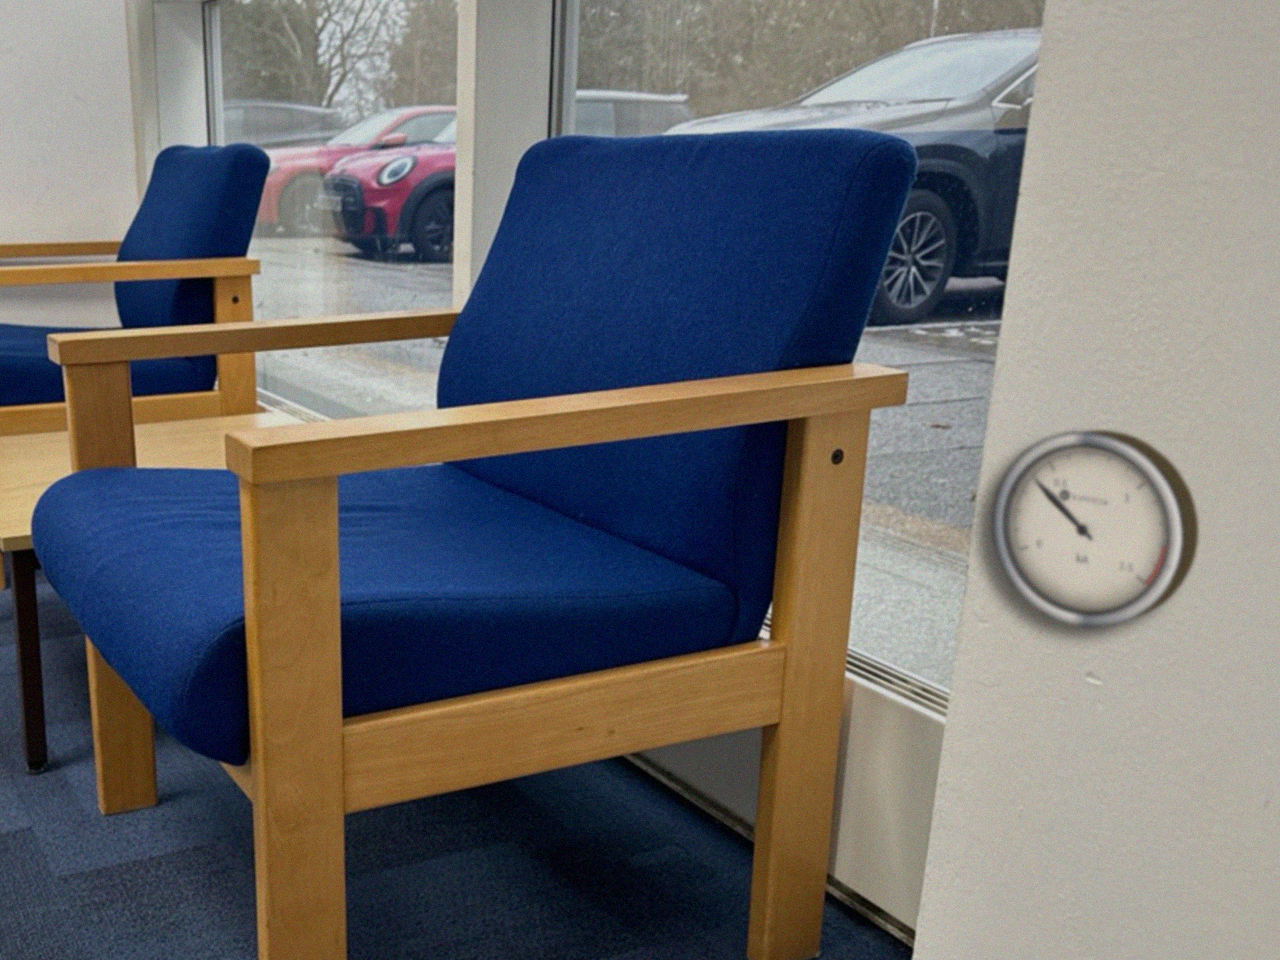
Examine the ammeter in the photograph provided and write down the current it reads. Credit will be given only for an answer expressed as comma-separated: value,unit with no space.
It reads 0.4,kA
